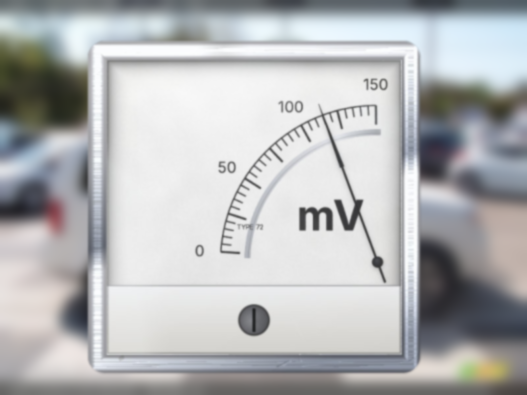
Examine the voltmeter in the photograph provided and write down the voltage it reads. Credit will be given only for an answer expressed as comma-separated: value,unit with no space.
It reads 115,mV
